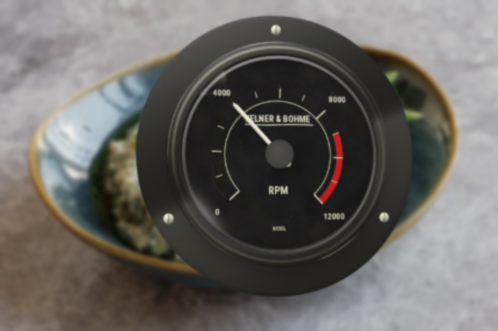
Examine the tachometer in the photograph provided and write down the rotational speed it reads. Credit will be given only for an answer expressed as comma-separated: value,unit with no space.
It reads 4000,rpm
